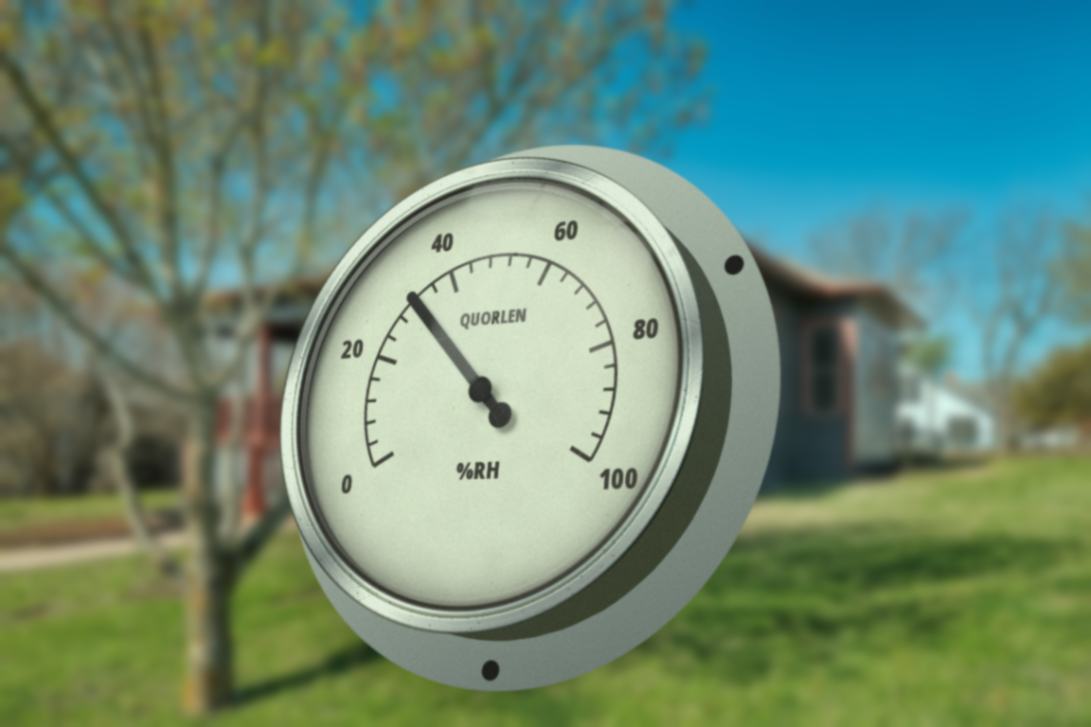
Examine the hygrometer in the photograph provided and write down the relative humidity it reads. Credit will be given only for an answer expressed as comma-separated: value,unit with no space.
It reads 32,%
